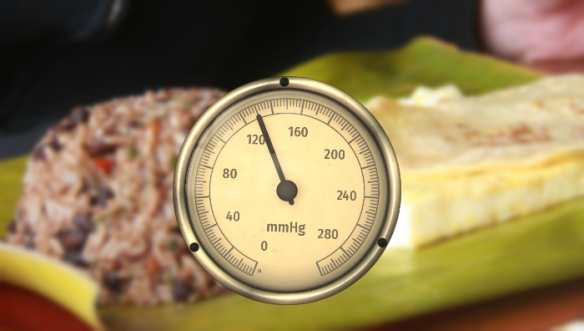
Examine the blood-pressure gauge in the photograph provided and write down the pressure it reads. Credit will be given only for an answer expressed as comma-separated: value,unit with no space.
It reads 130,mmHg
